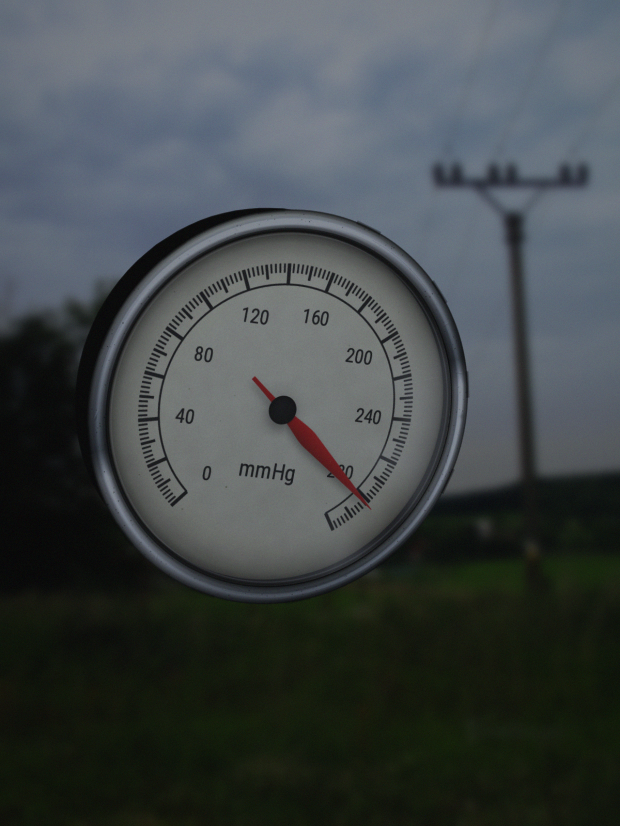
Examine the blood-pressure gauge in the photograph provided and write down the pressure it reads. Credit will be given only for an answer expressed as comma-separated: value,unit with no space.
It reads 282,mmHg
